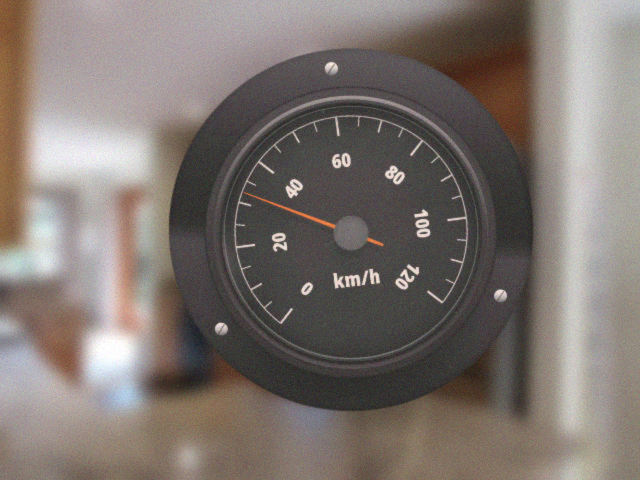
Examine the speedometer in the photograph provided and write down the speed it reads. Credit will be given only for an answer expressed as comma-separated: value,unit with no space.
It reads 32.5,km/h
